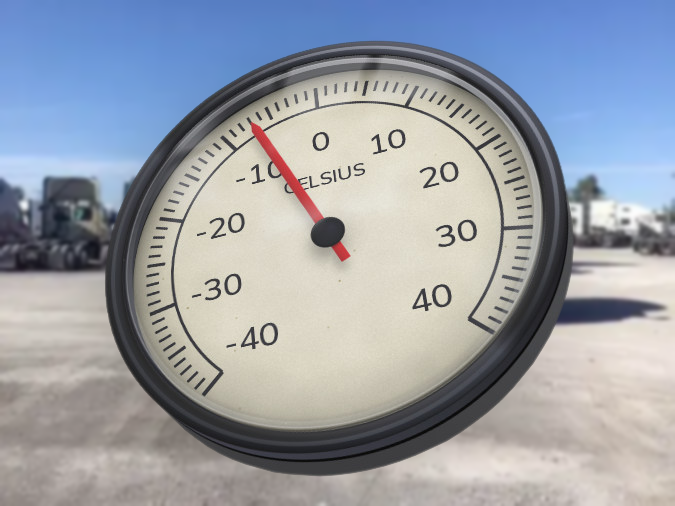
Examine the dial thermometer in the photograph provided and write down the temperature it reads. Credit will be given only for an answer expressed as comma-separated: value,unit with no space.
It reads -7,°C
